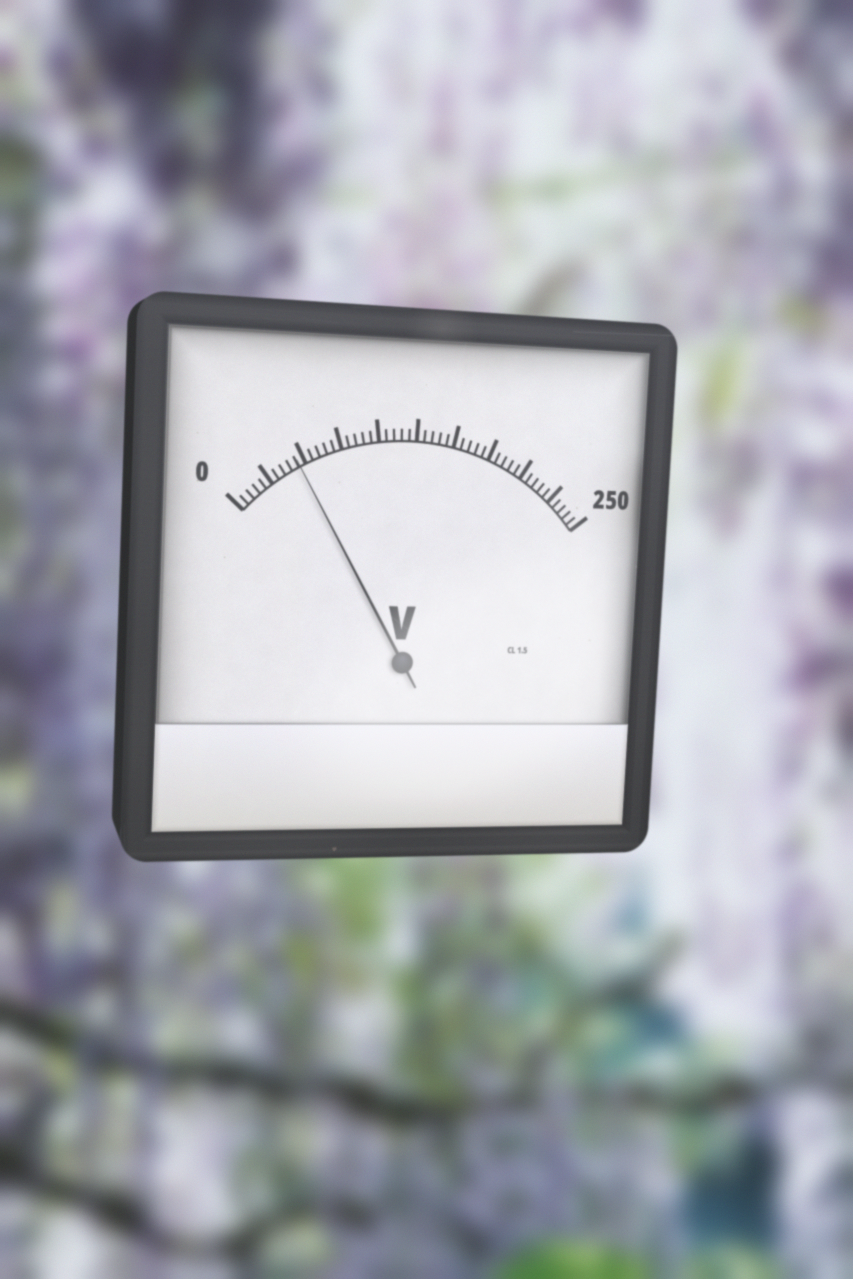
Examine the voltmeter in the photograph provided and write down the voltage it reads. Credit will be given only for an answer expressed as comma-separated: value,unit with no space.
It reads 45,V
